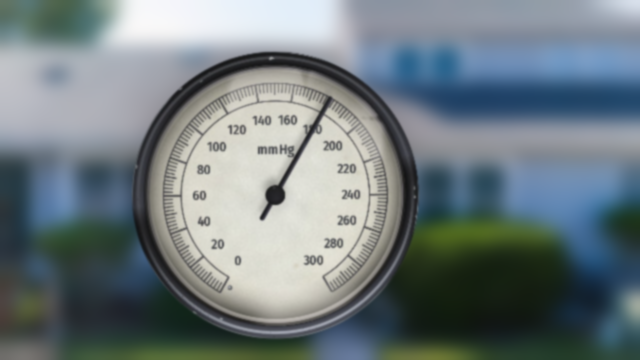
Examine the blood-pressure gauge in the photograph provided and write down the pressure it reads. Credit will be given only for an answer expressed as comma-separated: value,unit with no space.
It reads 180,mmHg
